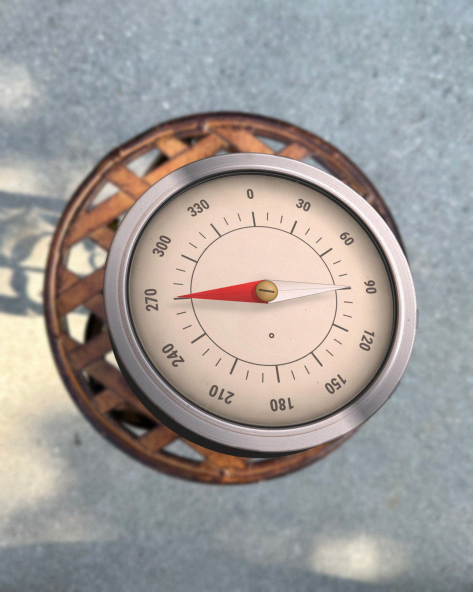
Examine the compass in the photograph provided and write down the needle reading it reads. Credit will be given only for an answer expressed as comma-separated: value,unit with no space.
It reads 270,°
